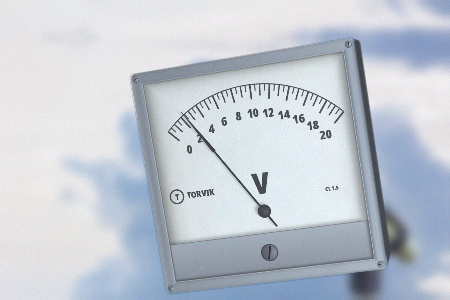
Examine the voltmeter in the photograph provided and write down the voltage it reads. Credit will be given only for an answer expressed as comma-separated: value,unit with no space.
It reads 2.5,V
